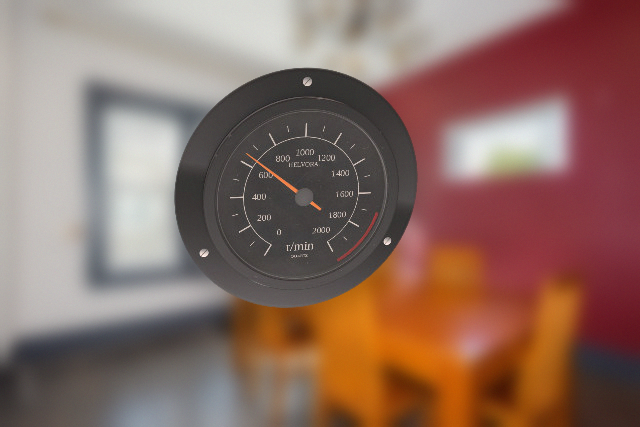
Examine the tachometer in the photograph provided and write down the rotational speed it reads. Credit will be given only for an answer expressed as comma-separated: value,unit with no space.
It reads 650,rpm
